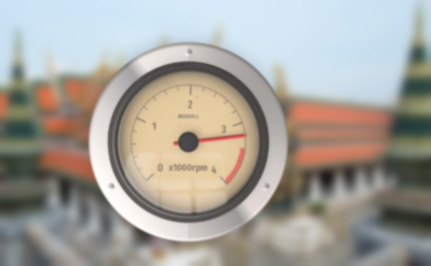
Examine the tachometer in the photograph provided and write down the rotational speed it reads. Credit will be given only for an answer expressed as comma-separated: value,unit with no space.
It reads 3200,rpm
